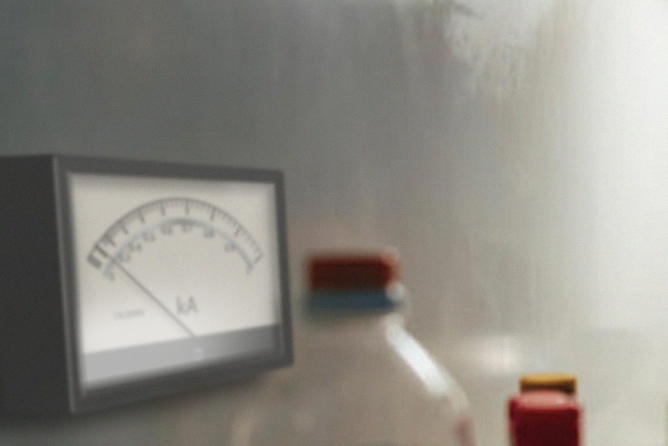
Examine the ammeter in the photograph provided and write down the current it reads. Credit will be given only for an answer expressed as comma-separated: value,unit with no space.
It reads 0.2,kA
